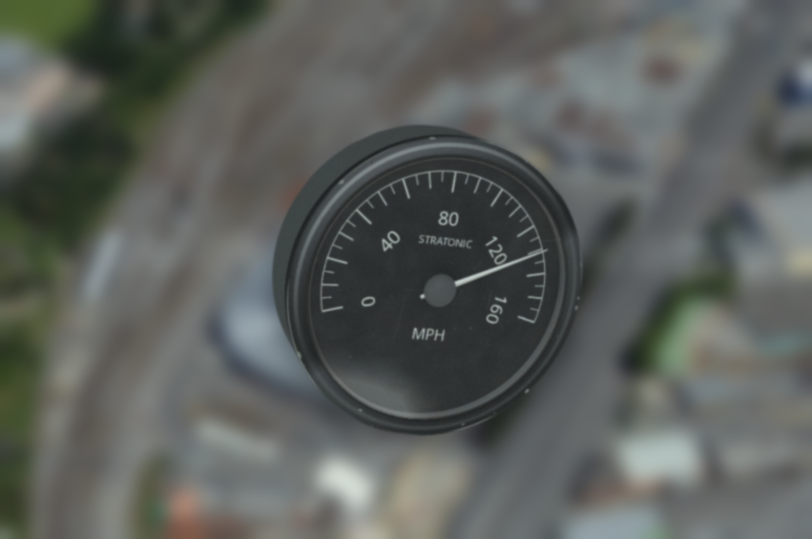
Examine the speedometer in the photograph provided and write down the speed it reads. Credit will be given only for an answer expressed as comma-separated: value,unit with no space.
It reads 130,mph
